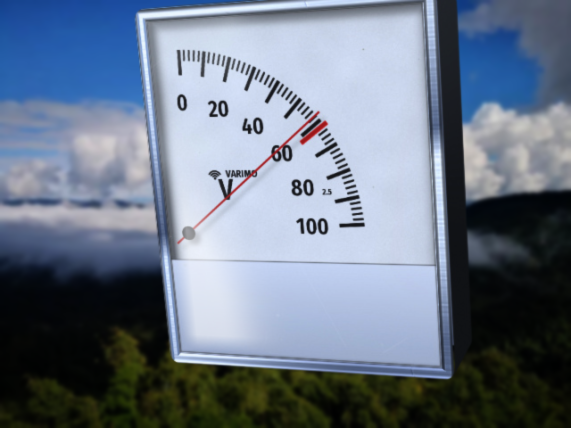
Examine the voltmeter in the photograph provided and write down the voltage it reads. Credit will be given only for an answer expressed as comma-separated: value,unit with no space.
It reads 58,V
